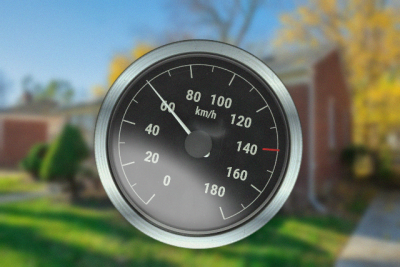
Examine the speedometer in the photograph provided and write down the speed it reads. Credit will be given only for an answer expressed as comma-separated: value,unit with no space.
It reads 60,km/h
